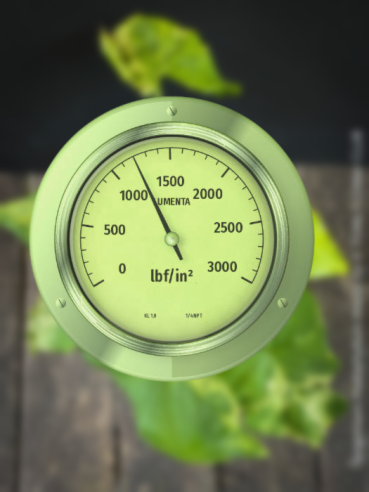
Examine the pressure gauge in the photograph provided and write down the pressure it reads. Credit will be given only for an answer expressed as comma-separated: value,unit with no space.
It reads 1200,psi
